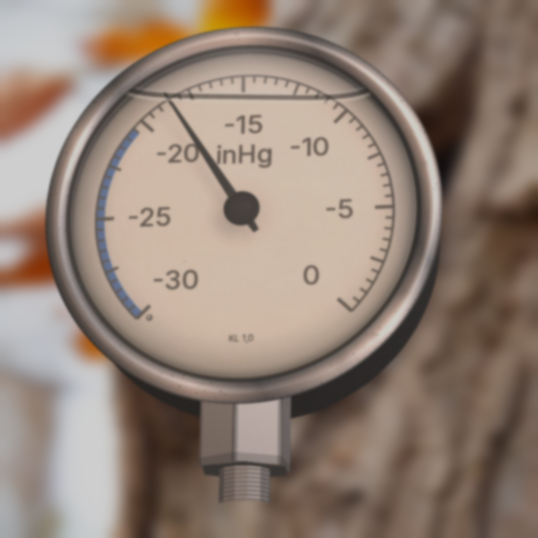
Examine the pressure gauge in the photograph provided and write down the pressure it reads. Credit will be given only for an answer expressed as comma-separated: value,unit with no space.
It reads -18.5,inHg
